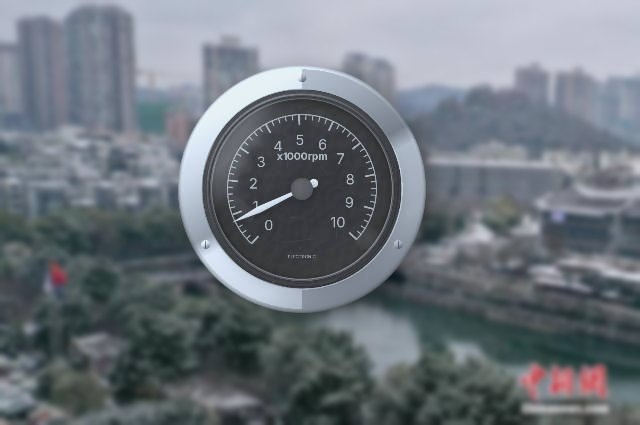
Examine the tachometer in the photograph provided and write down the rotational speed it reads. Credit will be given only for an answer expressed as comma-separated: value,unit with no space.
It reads 800,rpm
